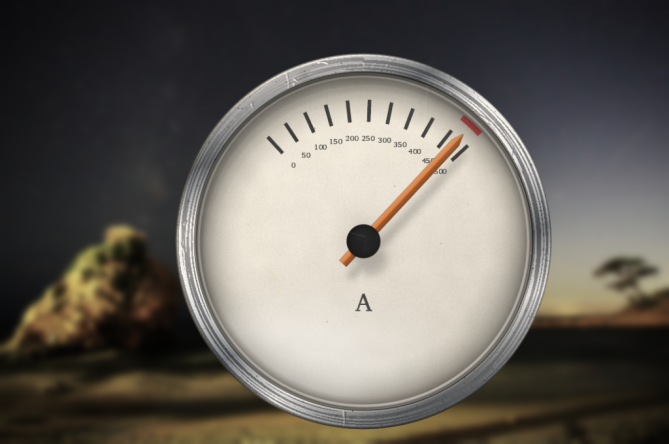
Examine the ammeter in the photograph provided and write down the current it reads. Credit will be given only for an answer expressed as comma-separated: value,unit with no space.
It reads 475,A
